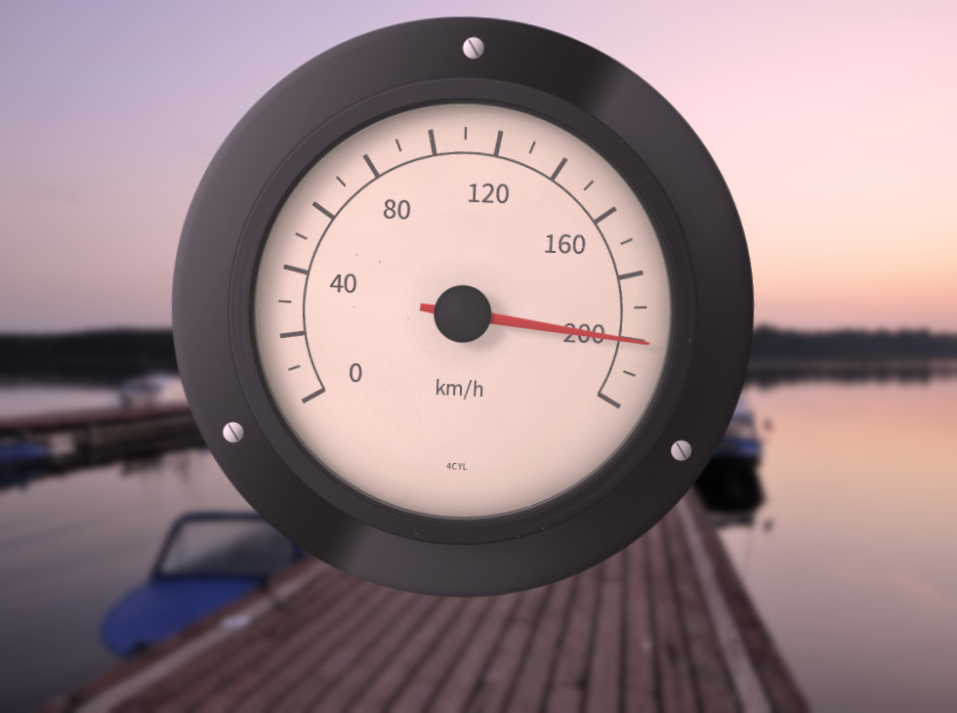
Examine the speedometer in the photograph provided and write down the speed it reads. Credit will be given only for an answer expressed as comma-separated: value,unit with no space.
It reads 200,km/h
